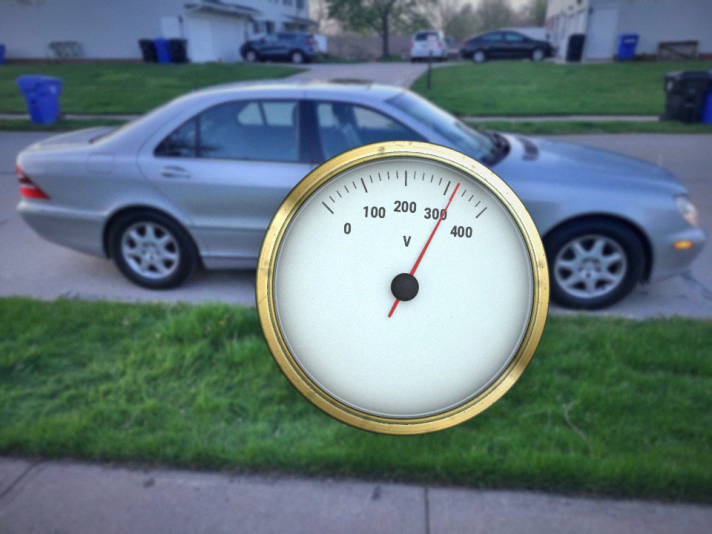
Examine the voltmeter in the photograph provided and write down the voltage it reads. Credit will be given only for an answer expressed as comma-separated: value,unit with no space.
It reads 320,V
